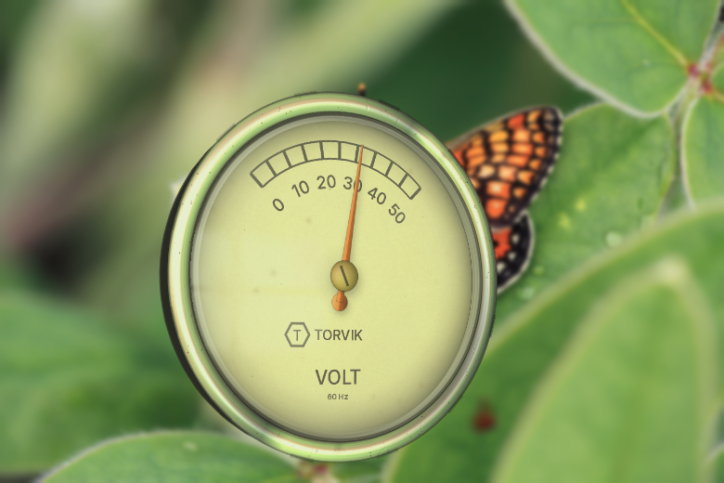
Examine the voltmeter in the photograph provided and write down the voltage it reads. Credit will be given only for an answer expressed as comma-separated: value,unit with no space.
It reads 30,V
